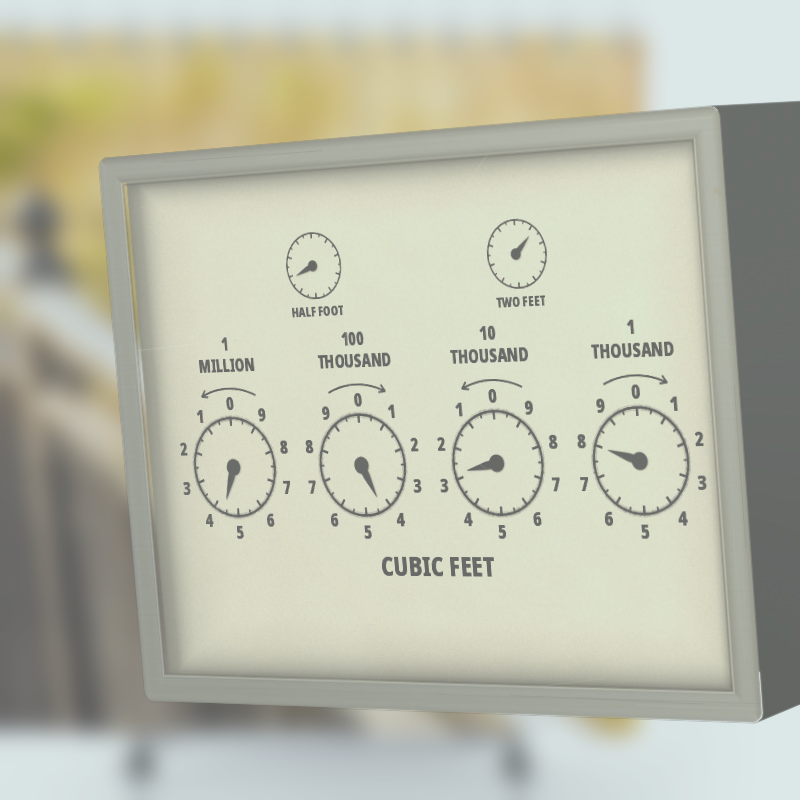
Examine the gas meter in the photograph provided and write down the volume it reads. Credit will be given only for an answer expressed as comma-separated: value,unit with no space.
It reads 442800,ft³
